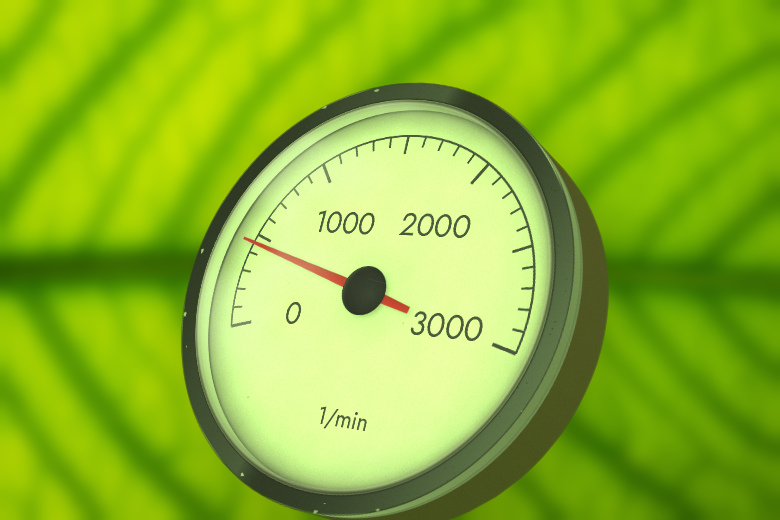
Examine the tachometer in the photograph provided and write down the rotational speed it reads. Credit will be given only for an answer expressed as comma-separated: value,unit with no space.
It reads 450,rpm
